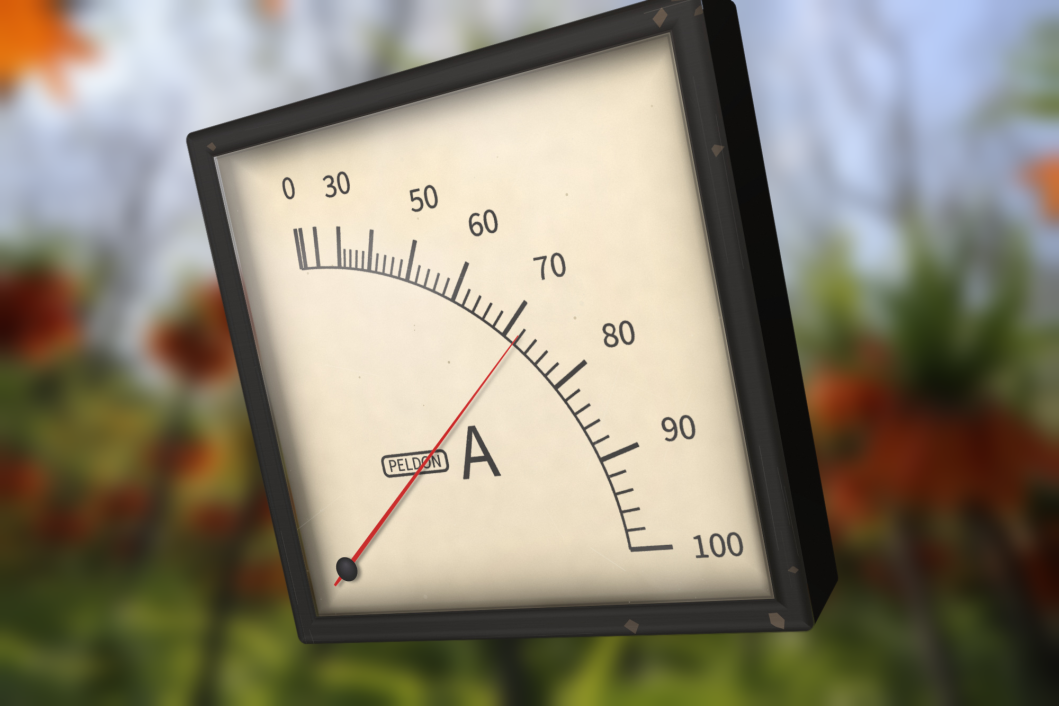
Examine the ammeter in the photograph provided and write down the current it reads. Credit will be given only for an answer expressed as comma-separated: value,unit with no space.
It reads 72,A
